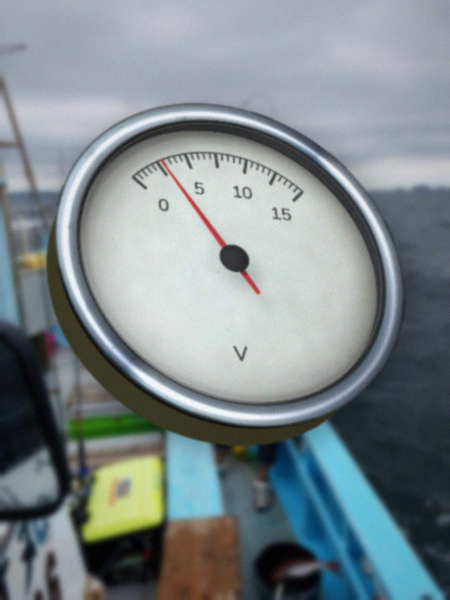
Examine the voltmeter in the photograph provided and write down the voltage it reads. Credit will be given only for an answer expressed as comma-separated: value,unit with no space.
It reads 2.5,V
